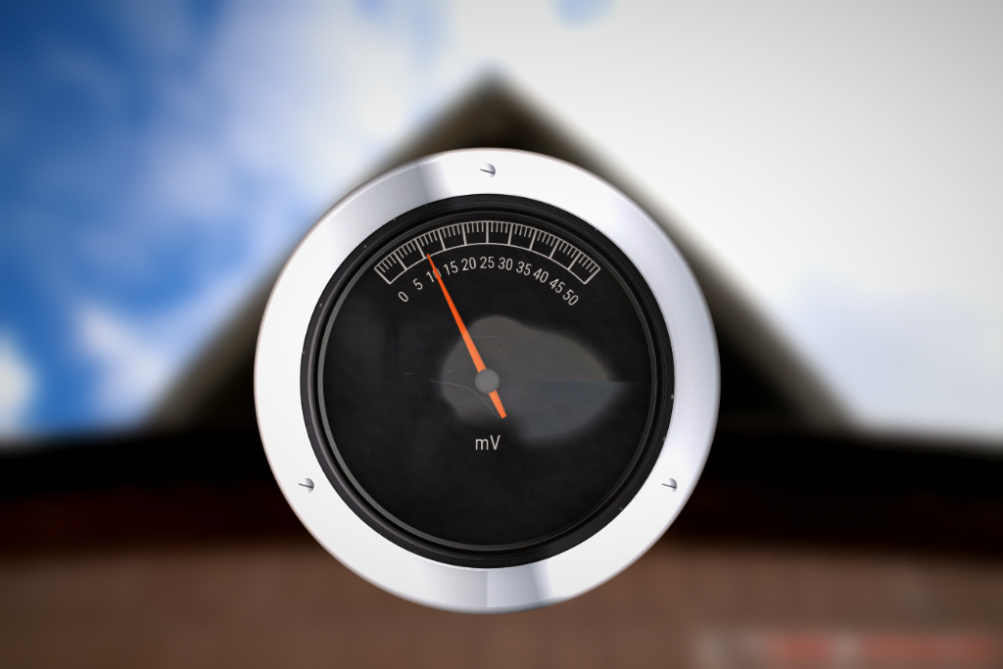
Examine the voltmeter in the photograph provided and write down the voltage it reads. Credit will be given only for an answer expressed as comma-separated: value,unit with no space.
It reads 11,mV
